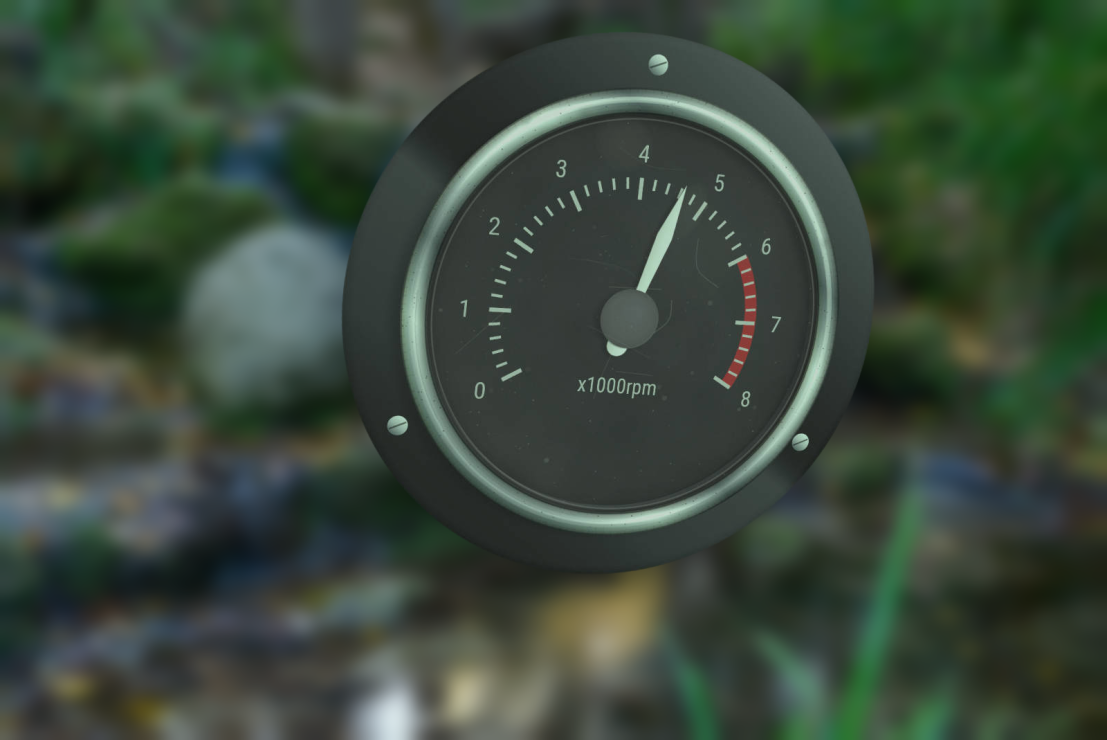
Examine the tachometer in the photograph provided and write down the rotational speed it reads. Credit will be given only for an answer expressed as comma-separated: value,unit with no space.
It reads 4600,rpm
